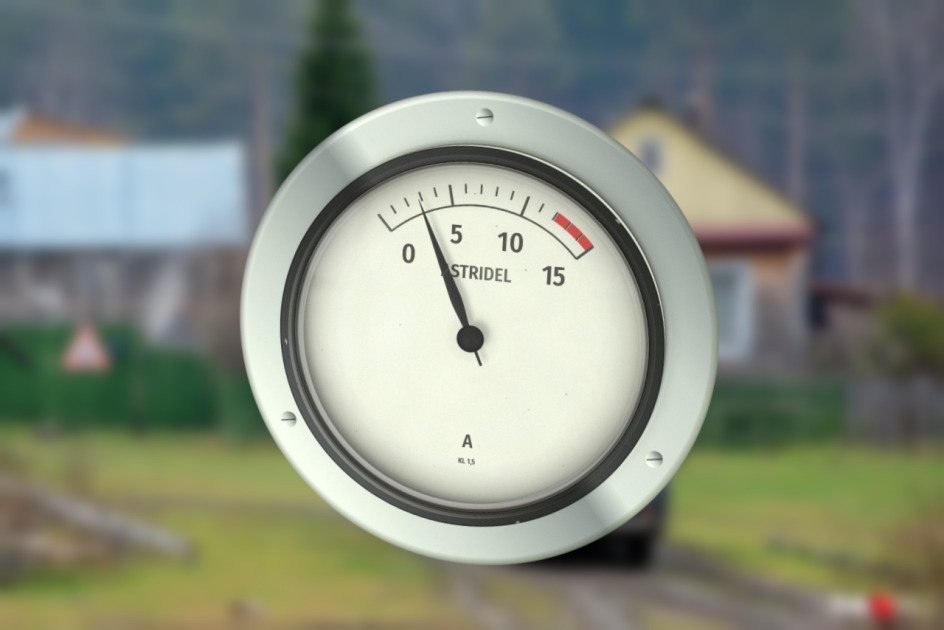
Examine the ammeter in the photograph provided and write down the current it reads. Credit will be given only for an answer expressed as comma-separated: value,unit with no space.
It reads 3,A
